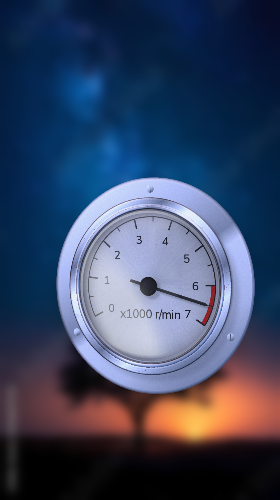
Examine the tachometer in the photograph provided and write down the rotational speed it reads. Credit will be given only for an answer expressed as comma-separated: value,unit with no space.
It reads 6500,rpm
